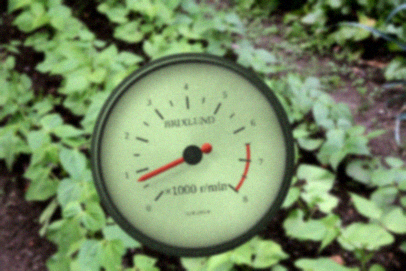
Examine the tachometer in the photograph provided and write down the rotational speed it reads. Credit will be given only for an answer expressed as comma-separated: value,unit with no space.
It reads 750,rpm
